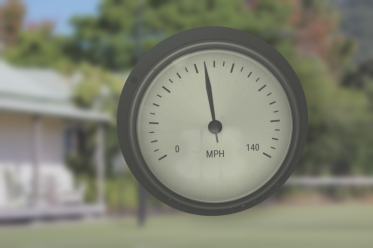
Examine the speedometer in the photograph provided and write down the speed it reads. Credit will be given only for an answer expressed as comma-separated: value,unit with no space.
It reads 65,mph
